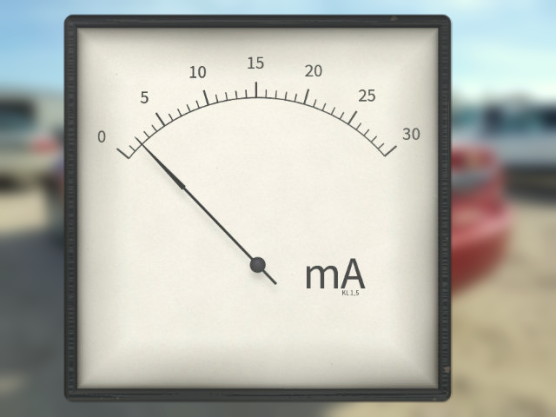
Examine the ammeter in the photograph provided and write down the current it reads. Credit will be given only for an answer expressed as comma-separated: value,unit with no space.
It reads 2,mA
